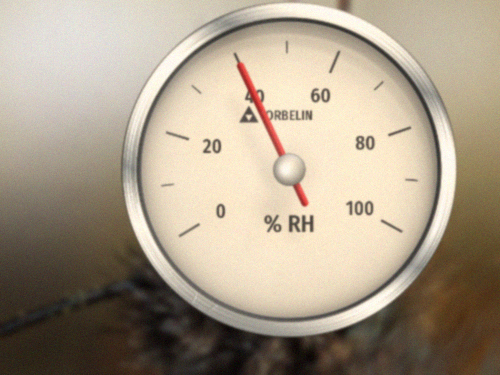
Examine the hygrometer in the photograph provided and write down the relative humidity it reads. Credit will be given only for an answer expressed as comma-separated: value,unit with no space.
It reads 40,%
